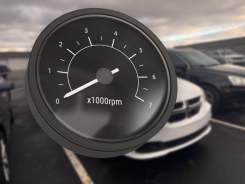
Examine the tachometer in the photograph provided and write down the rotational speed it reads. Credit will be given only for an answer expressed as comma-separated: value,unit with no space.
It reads 0,rpm
